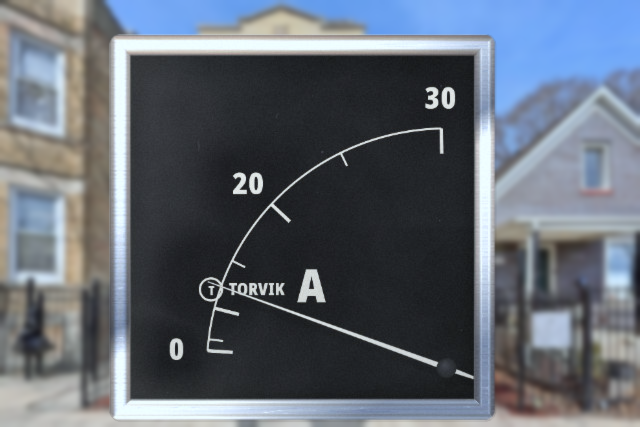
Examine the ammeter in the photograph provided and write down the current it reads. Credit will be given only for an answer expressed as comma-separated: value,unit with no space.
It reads 12.5,A
